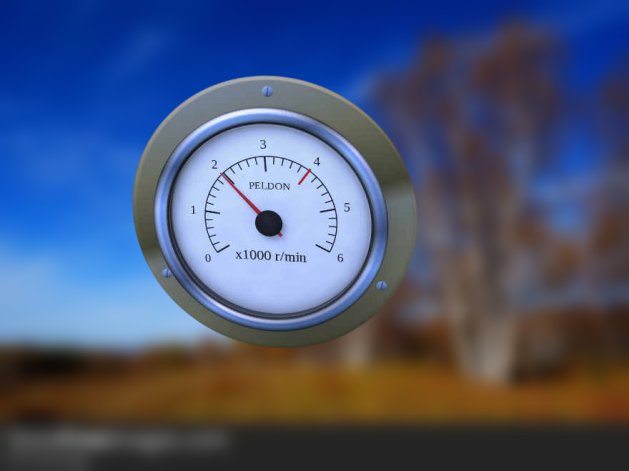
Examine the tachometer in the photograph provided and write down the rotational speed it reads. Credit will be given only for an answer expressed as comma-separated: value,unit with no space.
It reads 2000,rpm
